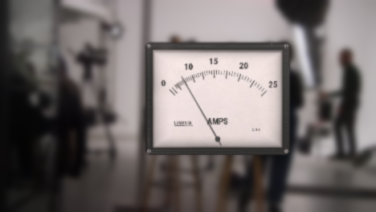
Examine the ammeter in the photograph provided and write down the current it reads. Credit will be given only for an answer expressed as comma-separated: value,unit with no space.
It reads 7.5,A
